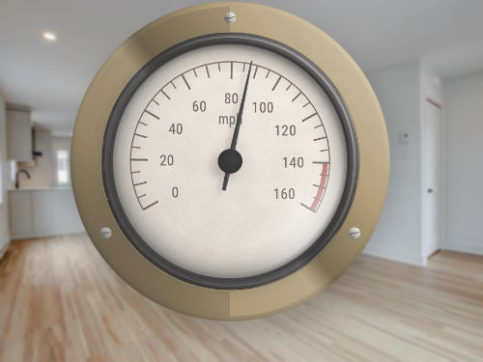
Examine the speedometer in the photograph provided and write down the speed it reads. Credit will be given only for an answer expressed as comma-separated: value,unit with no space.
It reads 87.5,mph
